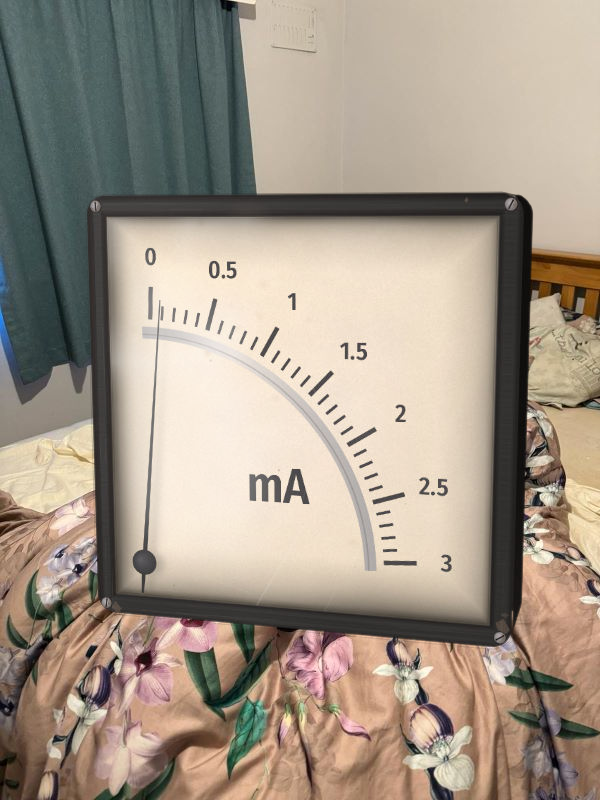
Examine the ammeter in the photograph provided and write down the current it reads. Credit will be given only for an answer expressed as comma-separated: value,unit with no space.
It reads 0.1,mA
